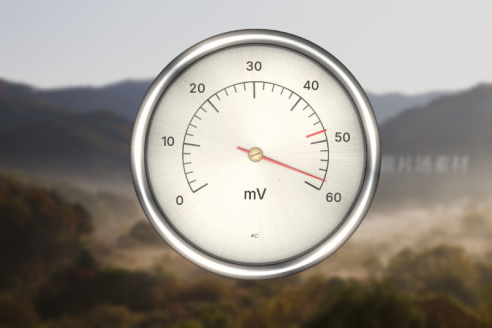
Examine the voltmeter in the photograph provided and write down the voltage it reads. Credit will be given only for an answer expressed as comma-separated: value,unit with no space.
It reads 58,mV
